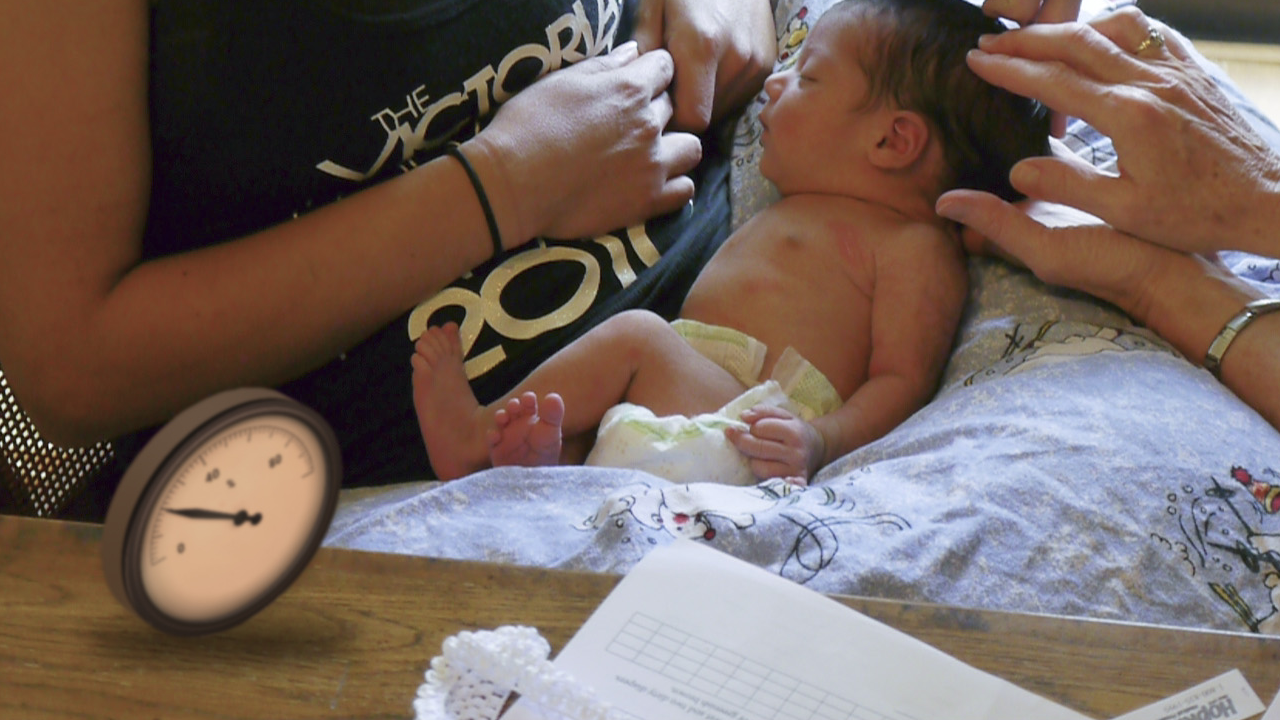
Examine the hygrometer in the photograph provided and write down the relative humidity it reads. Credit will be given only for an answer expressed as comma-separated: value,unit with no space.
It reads 20,%
